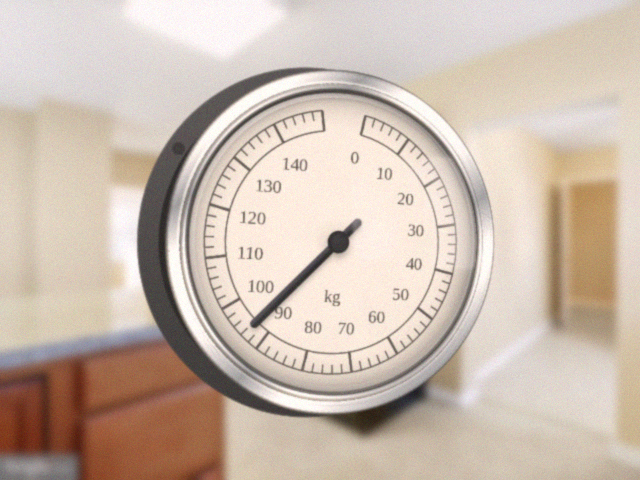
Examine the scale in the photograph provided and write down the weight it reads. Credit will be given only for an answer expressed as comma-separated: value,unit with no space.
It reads 94,kg
